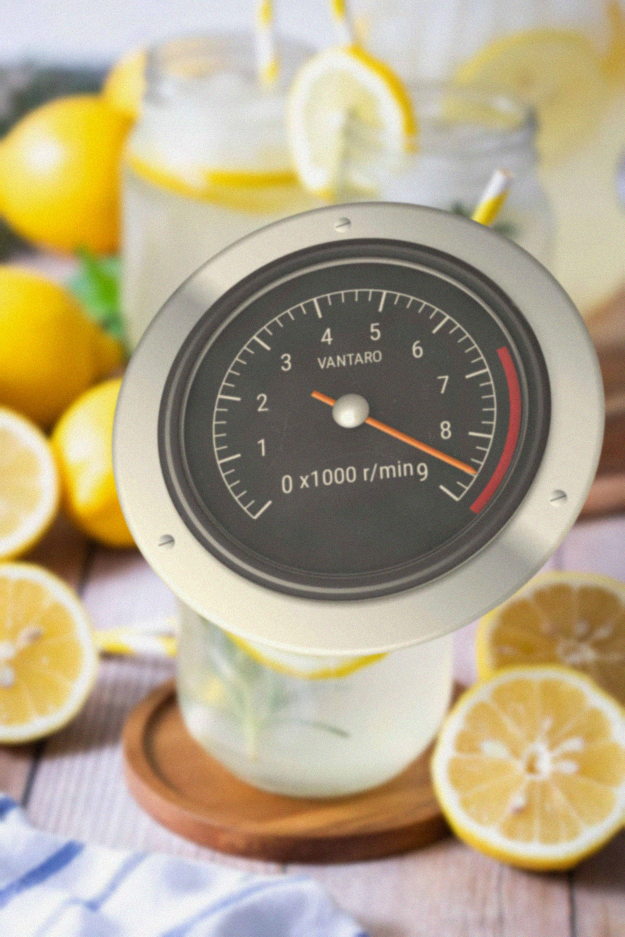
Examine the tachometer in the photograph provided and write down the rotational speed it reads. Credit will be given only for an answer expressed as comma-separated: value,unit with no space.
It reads 8600,rpm
